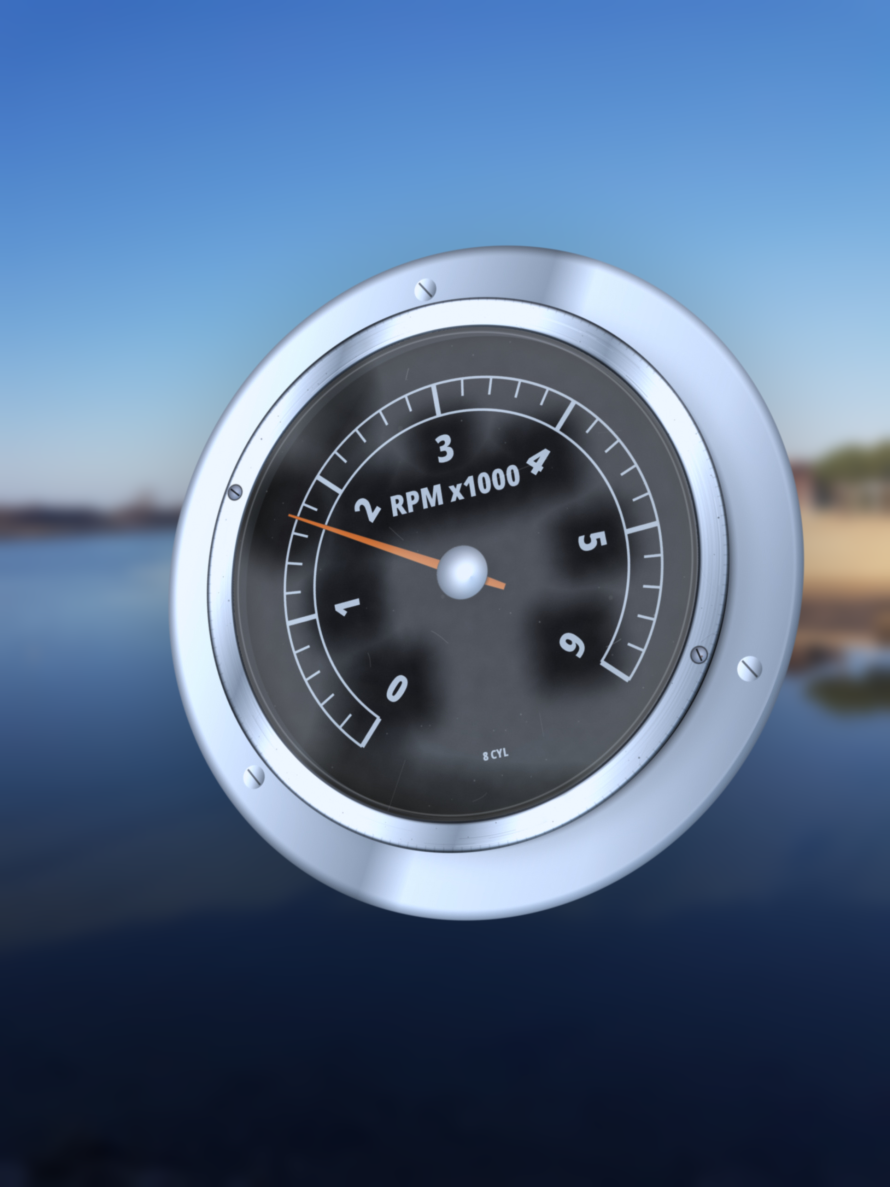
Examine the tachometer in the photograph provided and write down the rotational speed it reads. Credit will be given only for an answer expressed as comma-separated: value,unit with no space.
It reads 1700,rpm
